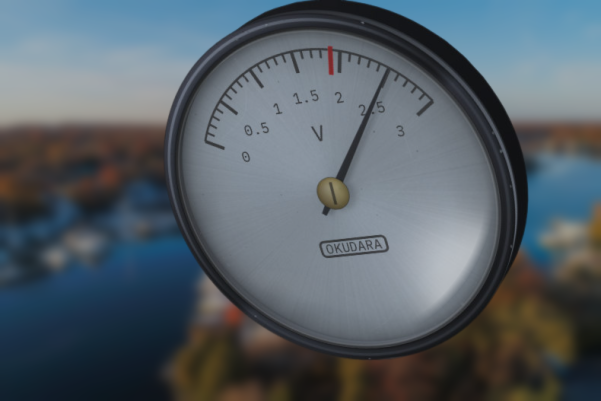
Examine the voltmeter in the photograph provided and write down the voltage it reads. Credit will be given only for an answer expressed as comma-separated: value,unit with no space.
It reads 2.5,V
